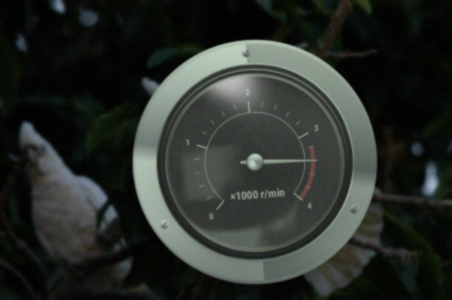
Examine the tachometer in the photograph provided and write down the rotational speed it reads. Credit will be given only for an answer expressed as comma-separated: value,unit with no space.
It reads 3400,rpm
